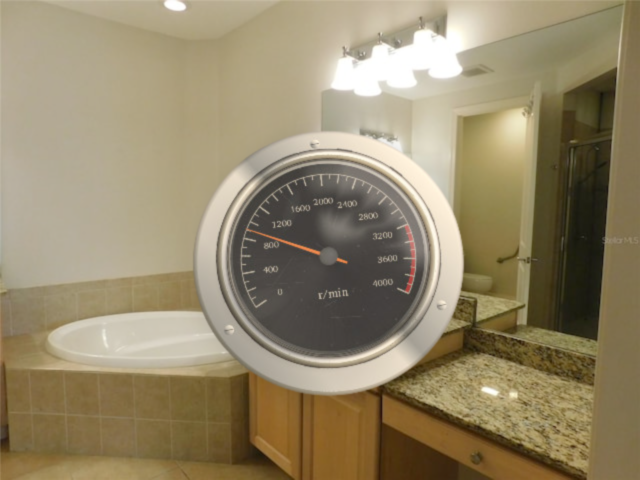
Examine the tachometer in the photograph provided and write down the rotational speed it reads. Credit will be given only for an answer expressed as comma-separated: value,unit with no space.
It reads 900,rpm
